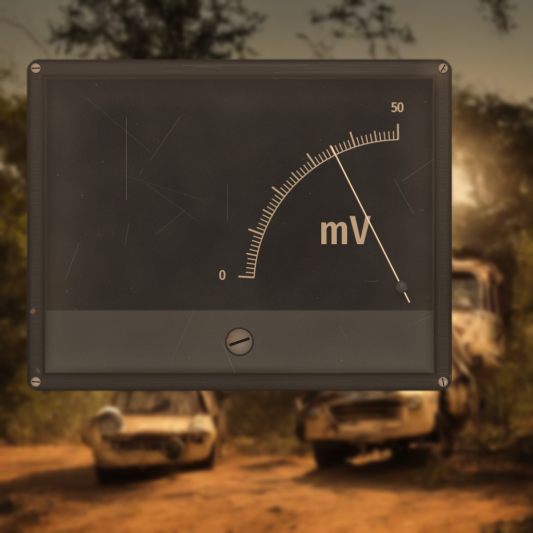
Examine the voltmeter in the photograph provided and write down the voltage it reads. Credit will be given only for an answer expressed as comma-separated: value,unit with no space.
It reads 35,mV
